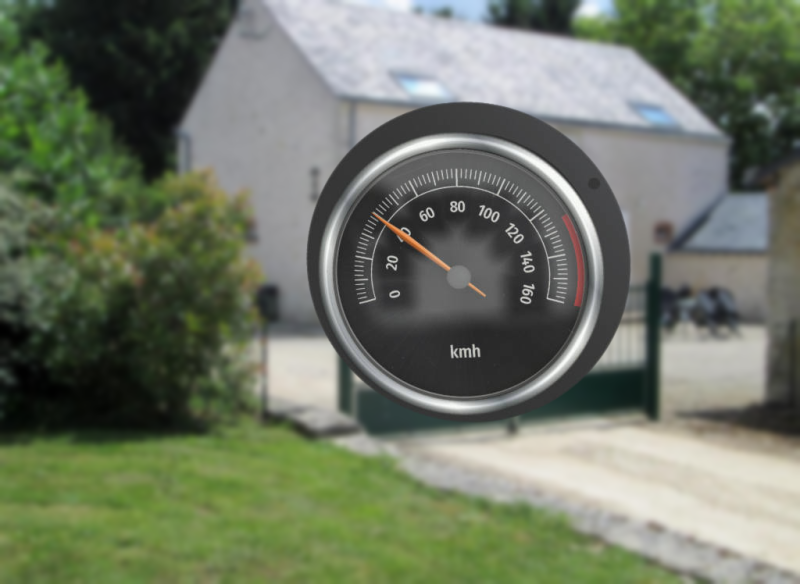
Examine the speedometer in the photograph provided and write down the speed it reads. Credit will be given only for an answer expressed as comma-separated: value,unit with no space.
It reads 40,km/h
